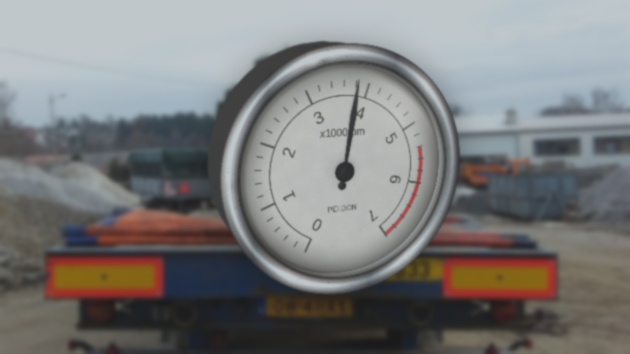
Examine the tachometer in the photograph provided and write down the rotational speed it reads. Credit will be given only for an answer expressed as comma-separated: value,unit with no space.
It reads 3800,rpm
